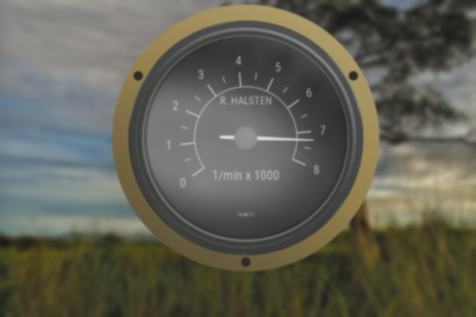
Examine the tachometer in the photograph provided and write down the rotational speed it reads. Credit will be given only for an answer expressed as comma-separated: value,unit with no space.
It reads 7250,rpm
